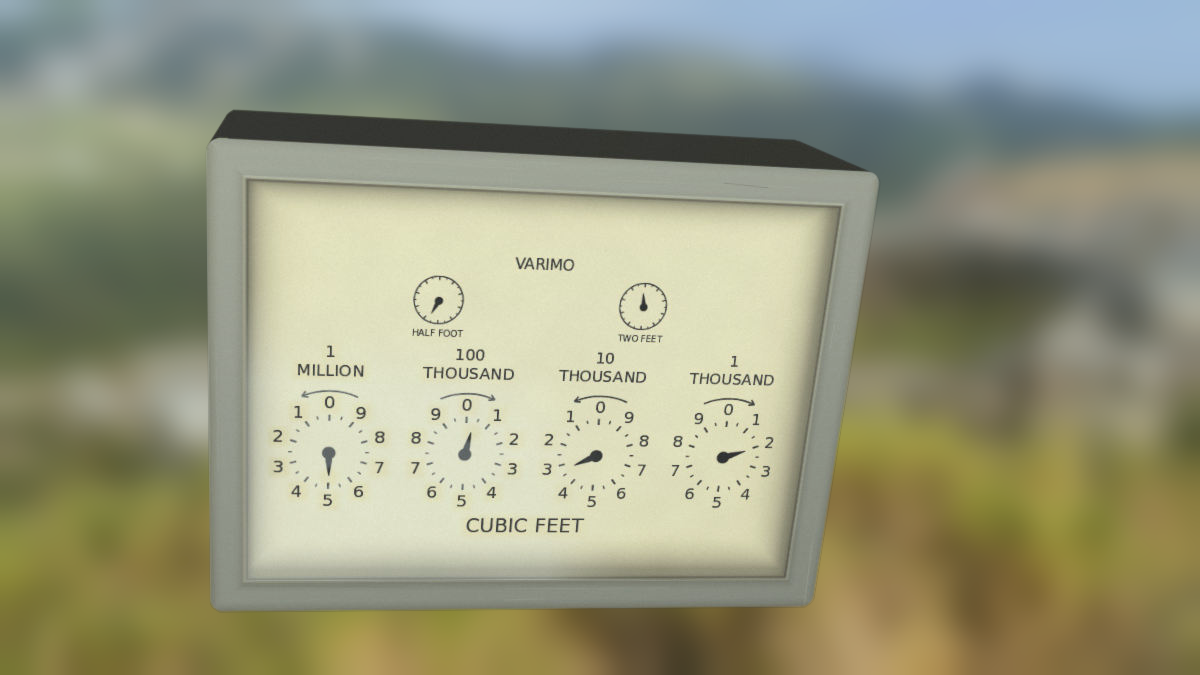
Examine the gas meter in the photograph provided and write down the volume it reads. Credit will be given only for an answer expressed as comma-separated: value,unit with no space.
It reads 503200,ft³
